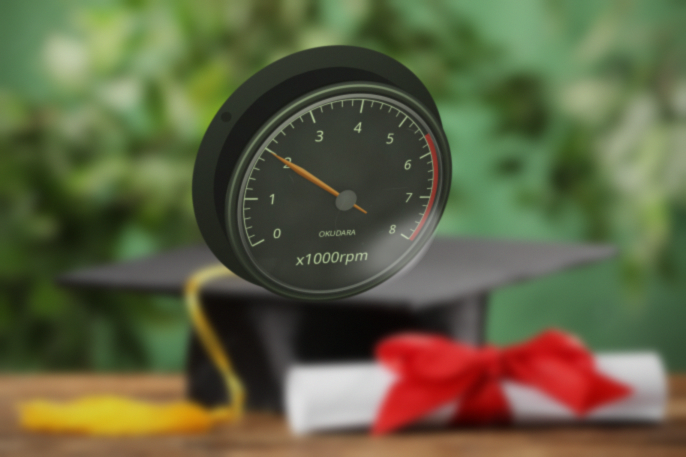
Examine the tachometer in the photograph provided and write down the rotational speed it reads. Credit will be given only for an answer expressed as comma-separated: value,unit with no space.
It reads 2000,rpm
